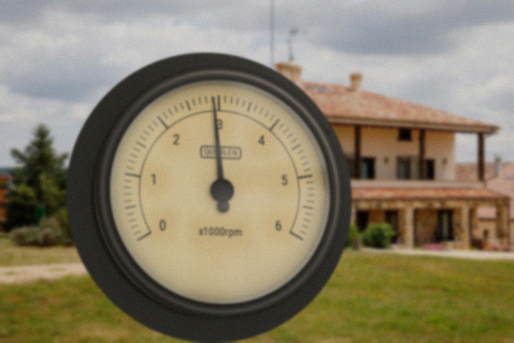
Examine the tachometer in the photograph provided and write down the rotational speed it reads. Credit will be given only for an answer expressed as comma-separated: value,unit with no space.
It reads 2900,rpm
